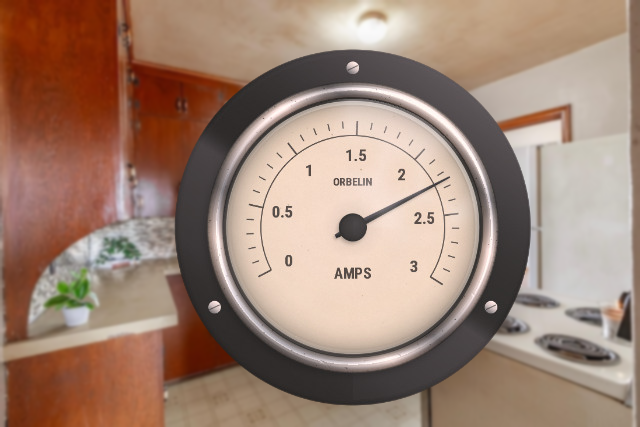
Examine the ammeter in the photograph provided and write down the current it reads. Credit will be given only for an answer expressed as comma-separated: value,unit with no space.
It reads 2.25,A
